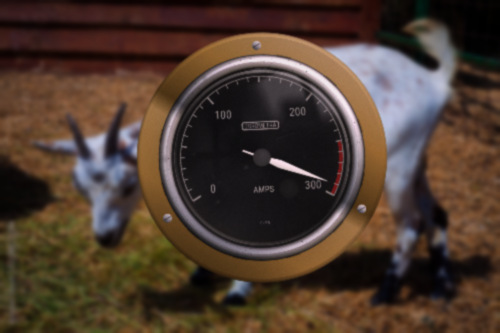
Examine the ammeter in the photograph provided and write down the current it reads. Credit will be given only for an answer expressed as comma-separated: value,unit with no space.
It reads 290,A
